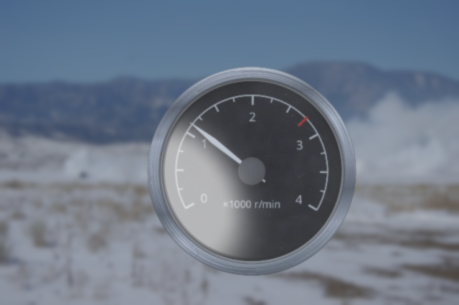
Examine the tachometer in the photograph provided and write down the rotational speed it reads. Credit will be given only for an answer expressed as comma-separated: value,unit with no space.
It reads 1125,rpm
